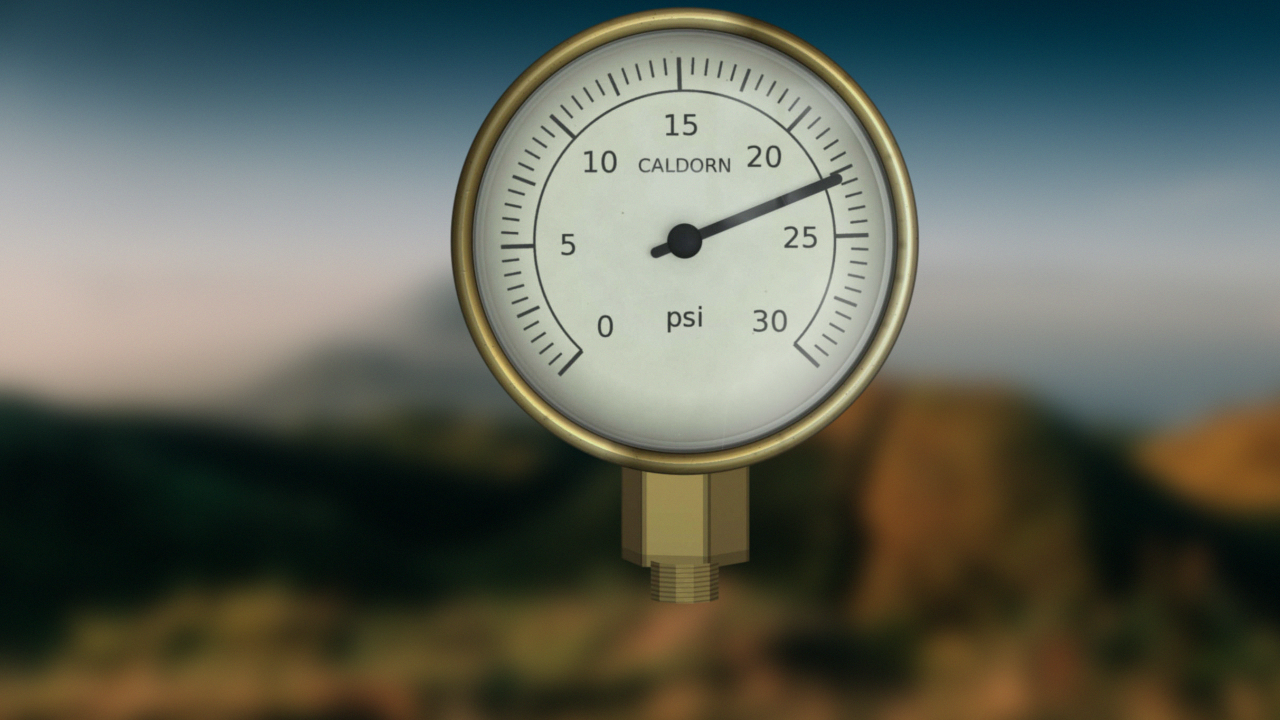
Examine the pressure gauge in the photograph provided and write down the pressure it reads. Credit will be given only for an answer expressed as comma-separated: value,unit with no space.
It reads 22.75,psi
